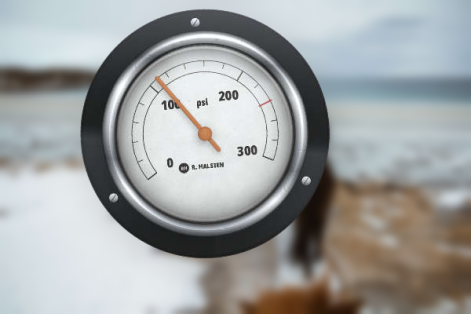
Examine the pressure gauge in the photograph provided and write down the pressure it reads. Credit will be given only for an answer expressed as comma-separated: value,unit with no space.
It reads 110,psi
